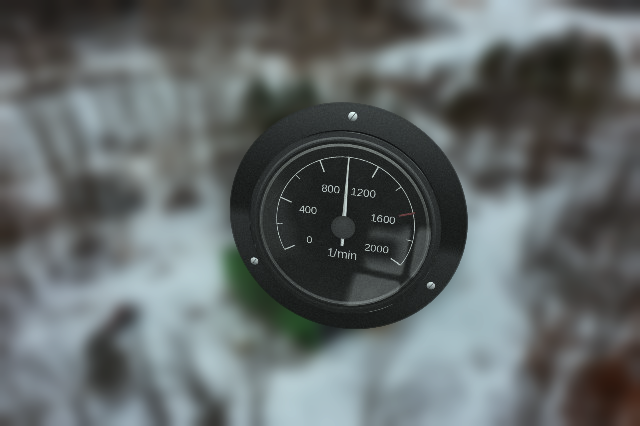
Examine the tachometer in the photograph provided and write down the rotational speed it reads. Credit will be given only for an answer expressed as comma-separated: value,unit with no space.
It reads 1000,rpm
